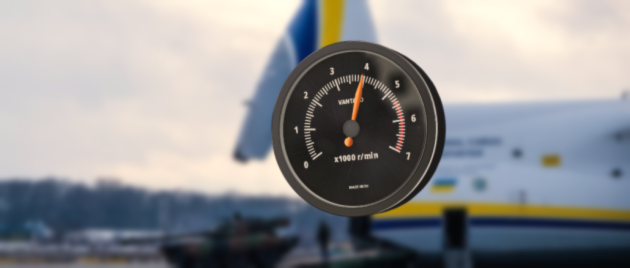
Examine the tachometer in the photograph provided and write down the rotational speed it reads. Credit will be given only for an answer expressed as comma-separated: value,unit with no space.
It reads 4000,rpm
